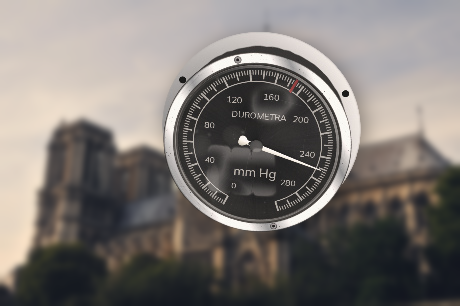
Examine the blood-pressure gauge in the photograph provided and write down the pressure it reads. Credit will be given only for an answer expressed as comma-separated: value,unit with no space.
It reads 250,mmHg
